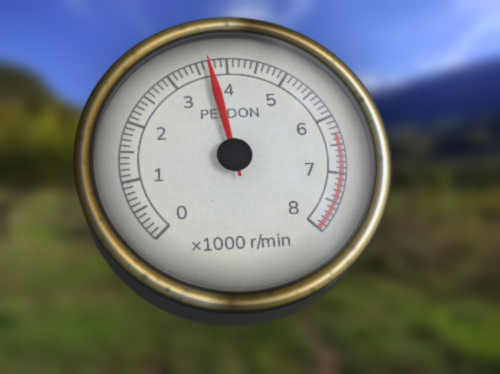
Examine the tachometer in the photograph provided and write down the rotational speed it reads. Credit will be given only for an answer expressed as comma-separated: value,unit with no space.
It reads 3700,rpm
